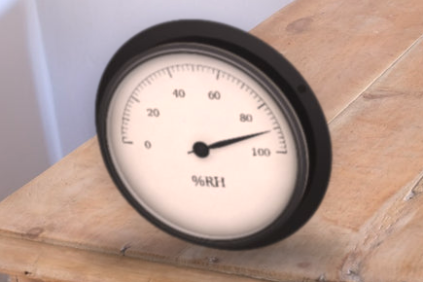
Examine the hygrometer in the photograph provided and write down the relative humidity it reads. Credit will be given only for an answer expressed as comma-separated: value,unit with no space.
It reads 90,%
